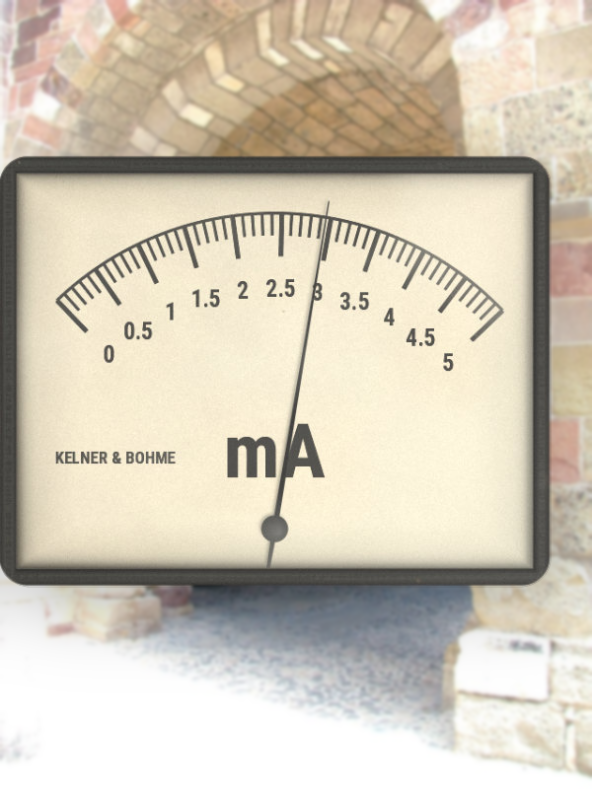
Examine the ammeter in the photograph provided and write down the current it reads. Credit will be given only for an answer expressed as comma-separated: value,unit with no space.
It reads 2.95,mA
